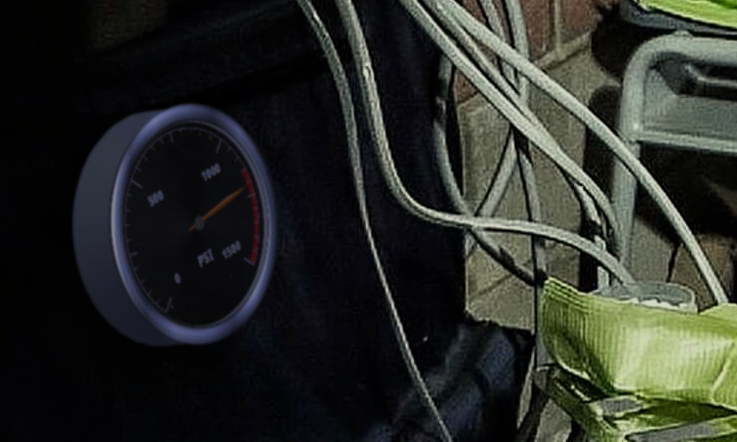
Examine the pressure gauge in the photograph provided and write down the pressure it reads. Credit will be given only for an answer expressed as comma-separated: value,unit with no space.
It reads 1200,psi
